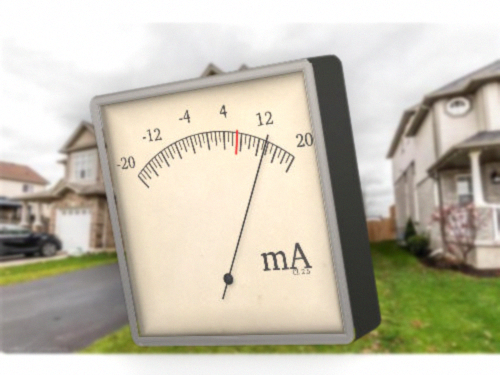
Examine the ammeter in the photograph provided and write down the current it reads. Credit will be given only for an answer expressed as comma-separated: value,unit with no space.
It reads 14,mA
